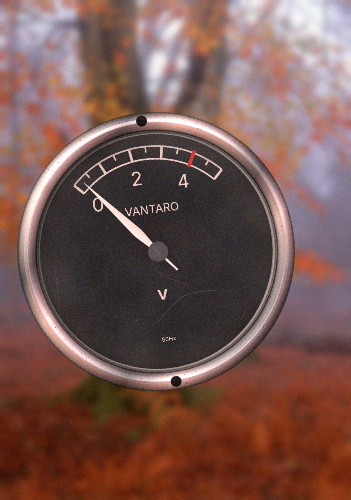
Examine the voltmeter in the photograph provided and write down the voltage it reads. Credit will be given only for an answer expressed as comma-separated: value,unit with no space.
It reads 0.25,V
